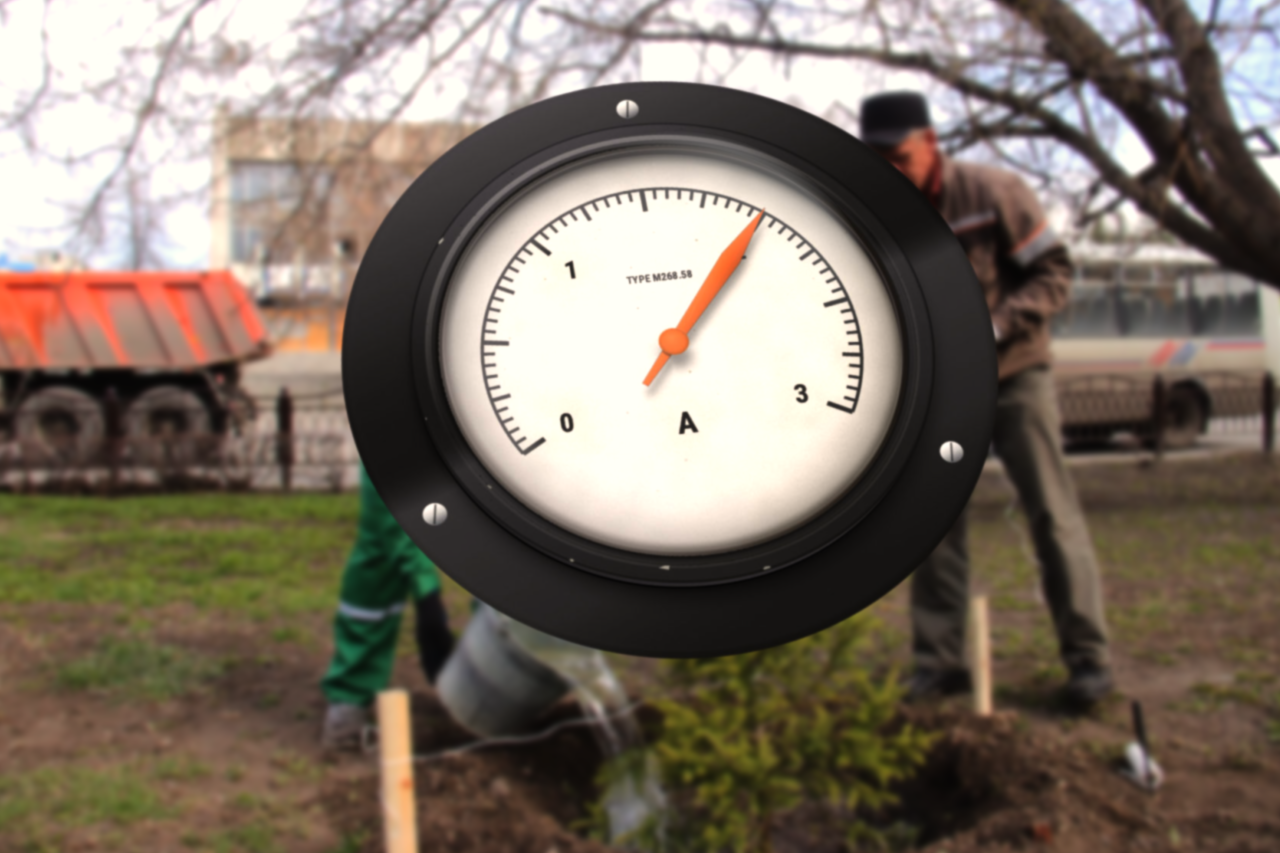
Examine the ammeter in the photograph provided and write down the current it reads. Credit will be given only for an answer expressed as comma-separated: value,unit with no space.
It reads 2,A
